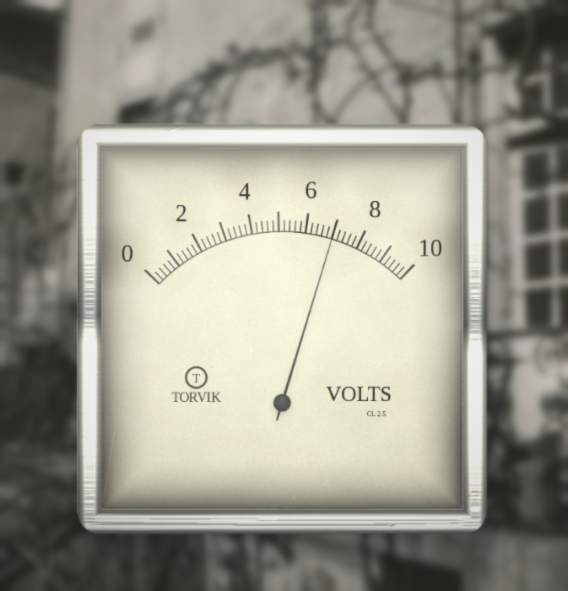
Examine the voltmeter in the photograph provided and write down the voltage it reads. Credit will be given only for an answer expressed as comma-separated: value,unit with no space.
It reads 7,V
